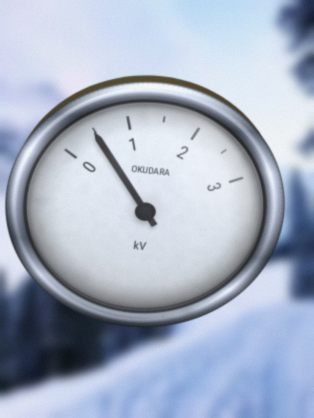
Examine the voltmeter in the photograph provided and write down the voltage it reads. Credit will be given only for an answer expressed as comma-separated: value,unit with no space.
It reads 0.5,kV
